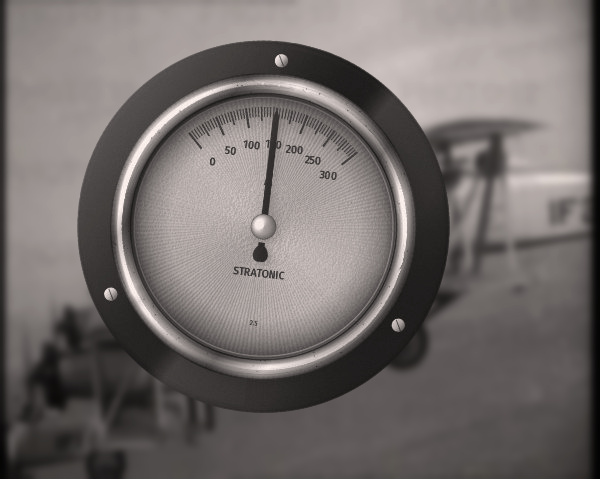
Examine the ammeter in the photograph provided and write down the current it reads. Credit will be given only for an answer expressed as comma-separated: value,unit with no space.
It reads 150,A
